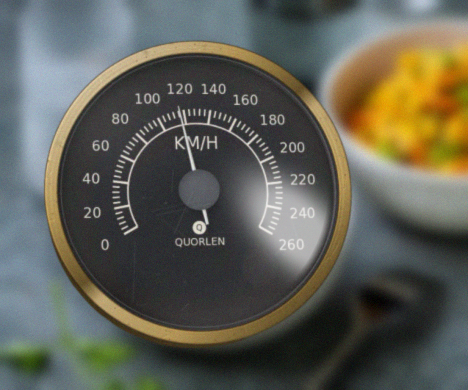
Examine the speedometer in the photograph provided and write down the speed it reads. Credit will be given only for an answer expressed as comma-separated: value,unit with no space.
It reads 116,km/h
